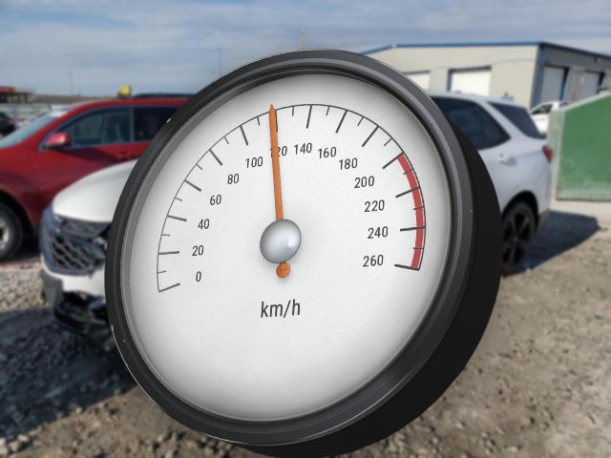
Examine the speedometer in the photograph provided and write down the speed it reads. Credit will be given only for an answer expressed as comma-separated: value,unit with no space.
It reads 120,km/h
